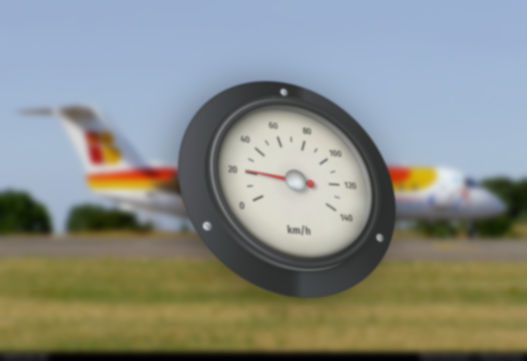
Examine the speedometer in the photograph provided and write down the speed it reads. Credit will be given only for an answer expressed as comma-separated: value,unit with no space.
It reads 20,km/h
